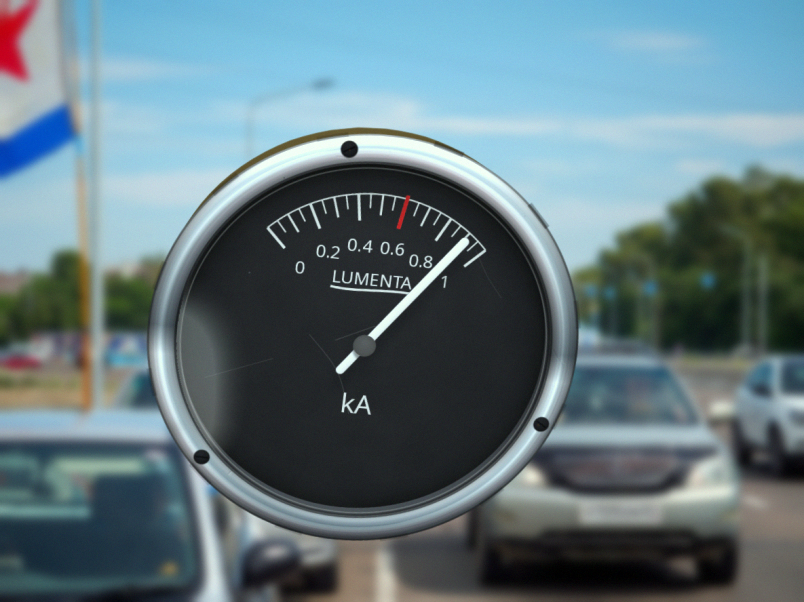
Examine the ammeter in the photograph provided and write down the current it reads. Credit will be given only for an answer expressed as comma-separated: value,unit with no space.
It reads 0.9,kA
